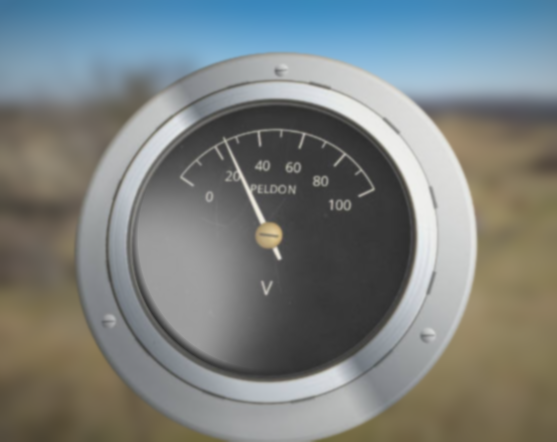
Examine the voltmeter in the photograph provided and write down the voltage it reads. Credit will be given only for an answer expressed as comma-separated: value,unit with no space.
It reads 25,V
